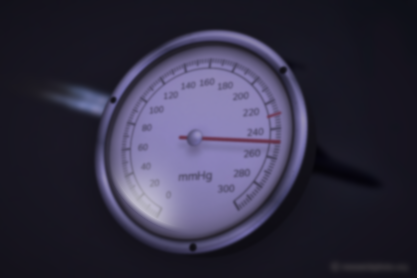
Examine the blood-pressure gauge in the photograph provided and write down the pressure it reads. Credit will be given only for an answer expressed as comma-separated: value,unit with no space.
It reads 250,mmHg
